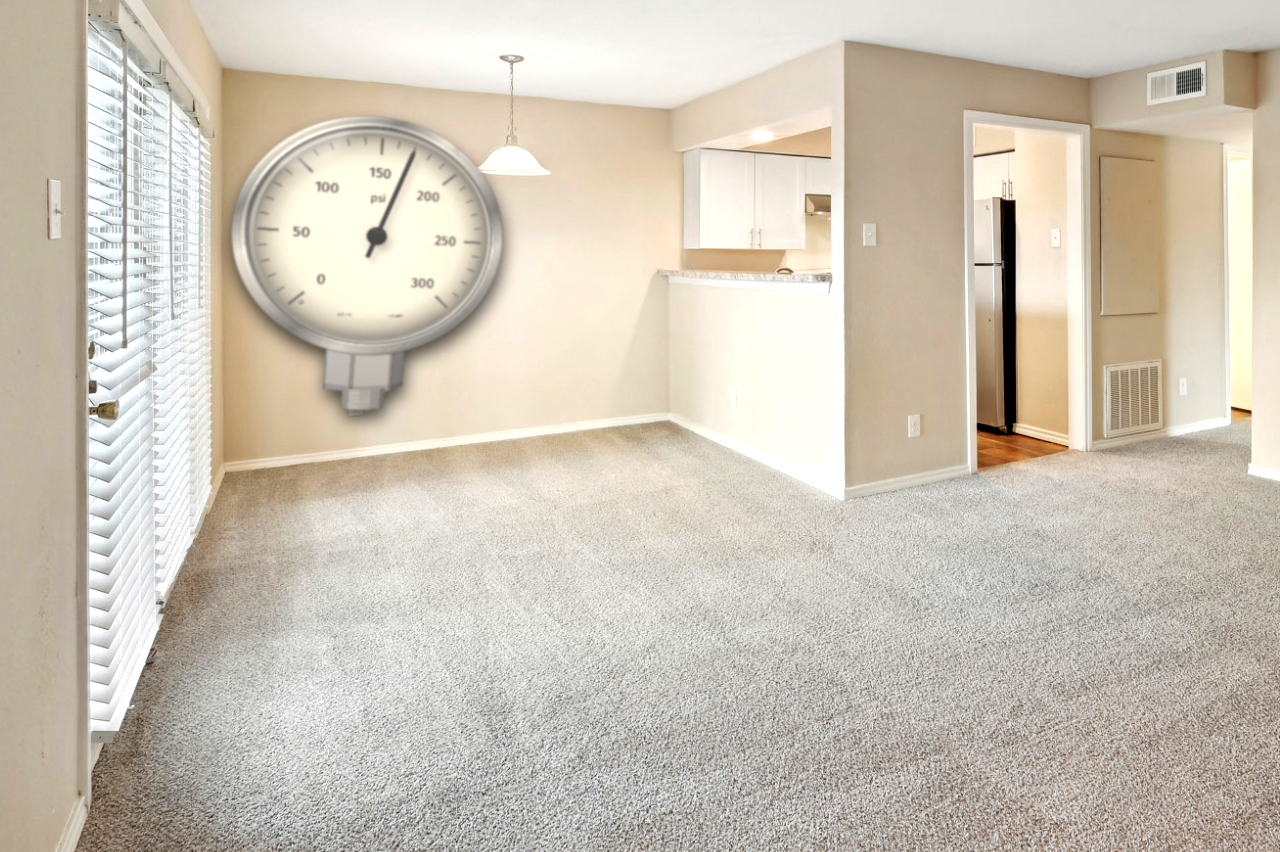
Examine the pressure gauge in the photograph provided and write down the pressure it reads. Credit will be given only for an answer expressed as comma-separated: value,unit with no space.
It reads 170,psi
